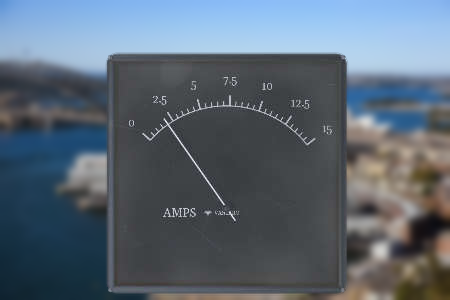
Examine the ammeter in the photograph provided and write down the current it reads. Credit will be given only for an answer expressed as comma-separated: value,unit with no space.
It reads 2,A
